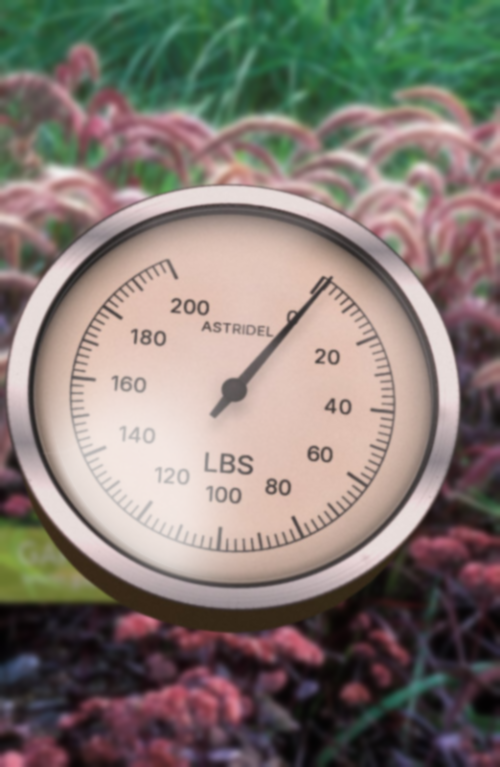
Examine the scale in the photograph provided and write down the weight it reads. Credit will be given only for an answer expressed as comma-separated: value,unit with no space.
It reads 2,lb
